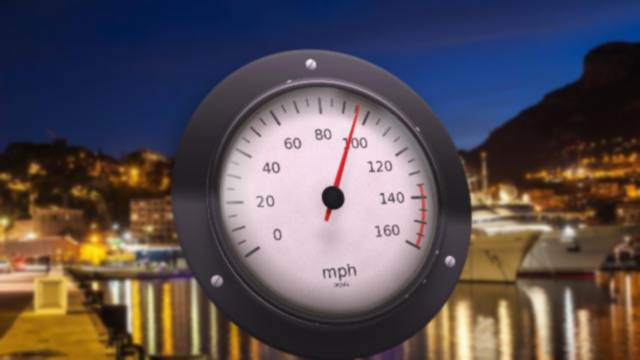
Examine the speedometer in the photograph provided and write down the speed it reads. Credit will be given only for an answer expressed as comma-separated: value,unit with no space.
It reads 95,mph
